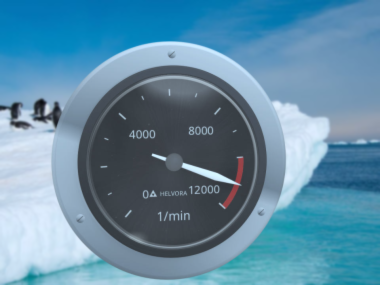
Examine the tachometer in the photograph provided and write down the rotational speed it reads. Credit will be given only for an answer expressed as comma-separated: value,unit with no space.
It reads 11000,rpm
